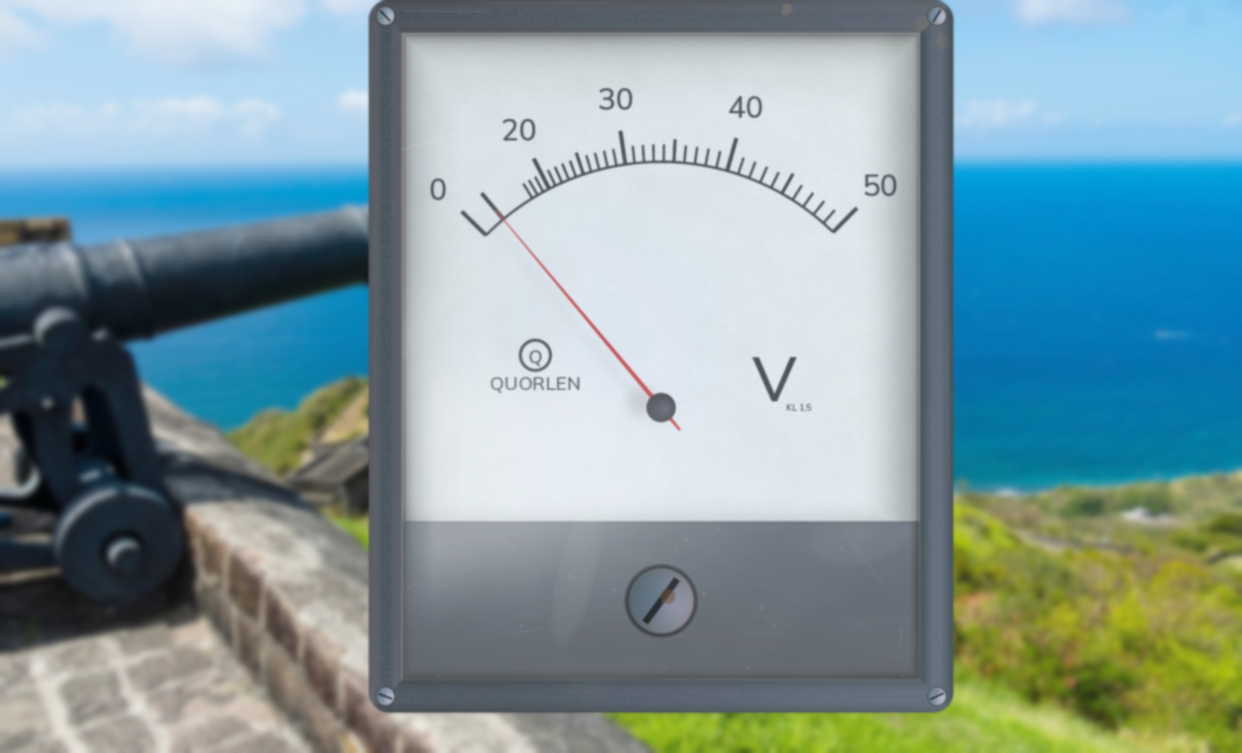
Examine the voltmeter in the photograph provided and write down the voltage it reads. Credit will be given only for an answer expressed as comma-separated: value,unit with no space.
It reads 10,V
